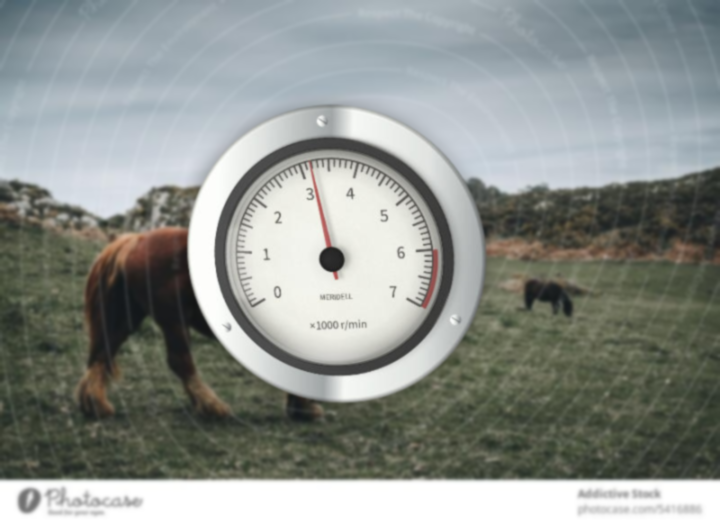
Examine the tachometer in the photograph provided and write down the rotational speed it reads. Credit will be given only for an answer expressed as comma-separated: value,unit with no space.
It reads 3200,rpm
